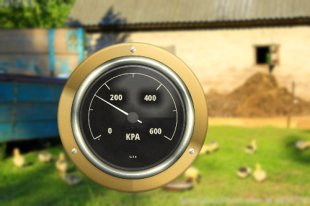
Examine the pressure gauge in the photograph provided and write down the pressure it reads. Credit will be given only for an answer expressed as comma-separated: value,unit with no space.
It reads 150,kPa
